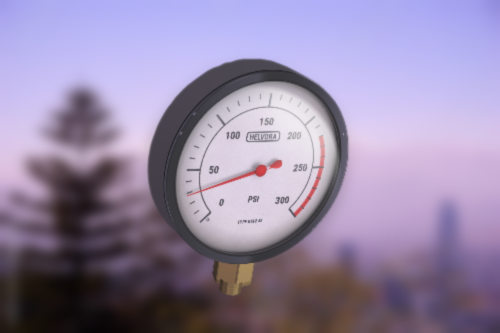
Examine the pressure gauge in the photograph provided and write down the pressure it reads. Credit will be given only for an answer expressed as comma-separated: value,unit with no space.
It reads 30,psi
